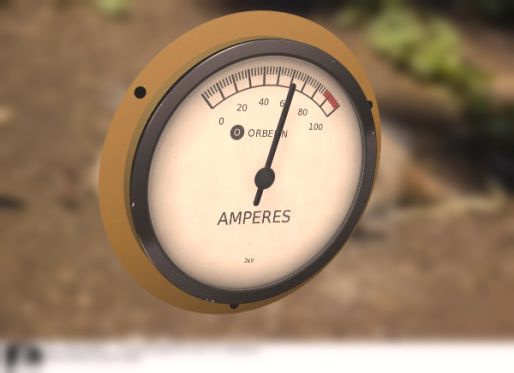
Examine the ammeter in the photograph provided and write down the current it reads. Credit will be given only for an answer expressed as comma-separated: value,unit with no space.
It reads 60,A
